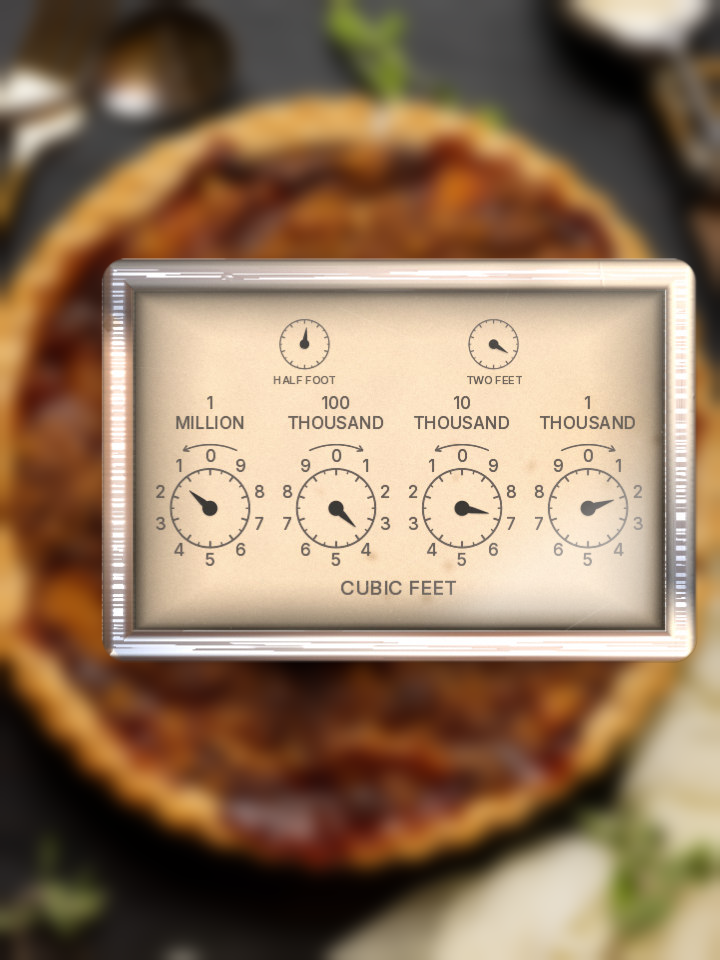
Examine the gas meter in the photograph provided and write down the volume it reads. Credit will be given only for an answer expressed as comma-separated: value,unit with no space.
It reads 137200,ft³
